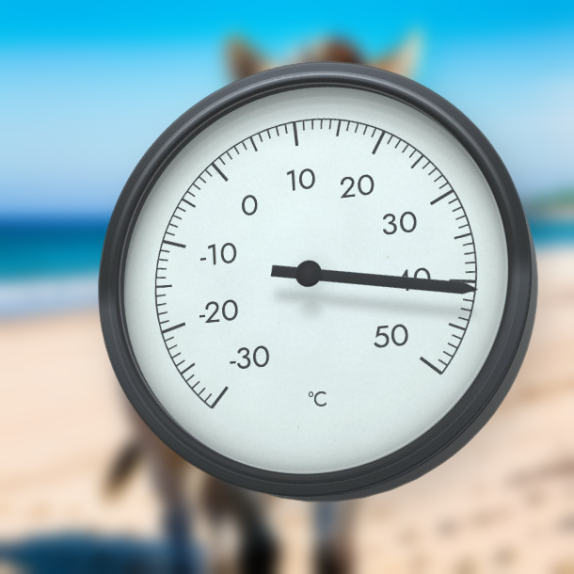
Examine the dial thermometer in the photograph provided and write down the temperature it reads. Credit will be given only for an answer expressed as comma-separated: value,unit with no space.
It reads 41,°C
